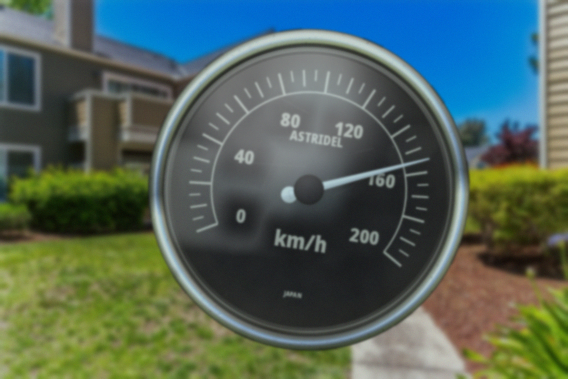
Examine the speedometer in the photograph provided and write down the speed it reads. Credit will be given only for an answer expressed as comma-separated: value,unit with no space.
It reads 155,km/h
